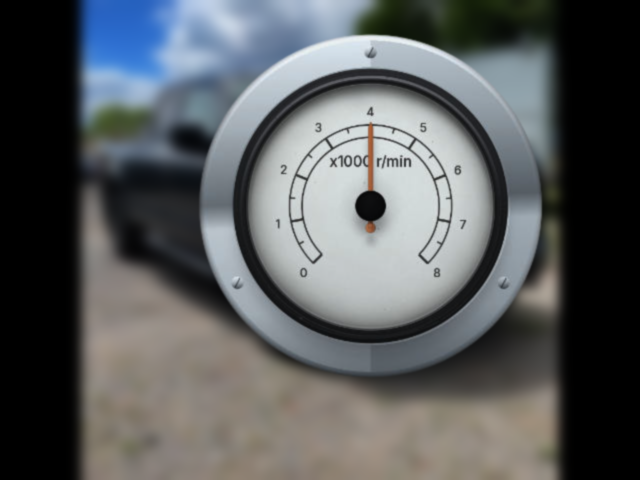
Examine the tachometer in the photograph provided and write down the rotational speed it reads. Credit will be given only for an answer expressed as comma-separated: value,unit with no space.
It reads 4000,rpm
